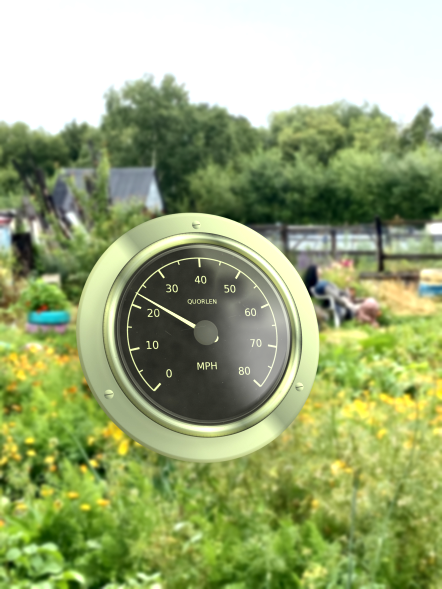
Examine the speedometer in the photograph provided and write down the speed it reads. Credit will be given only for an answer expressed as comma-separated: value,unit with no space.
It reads 22.5,mph
